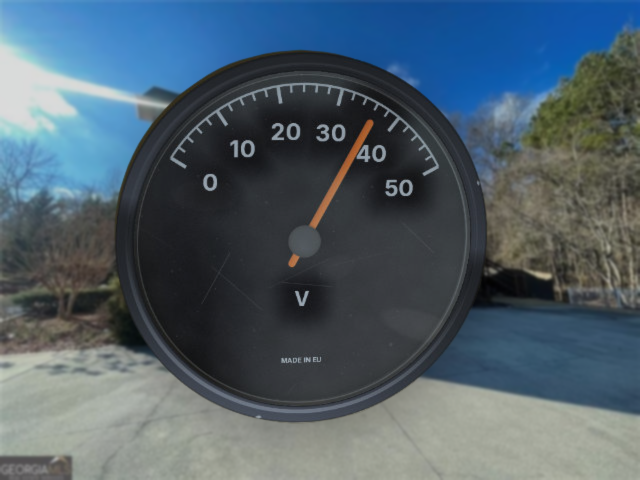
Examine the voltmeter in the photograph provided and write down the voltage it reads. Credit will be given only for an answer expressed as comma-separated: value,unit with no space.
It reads 36,V
